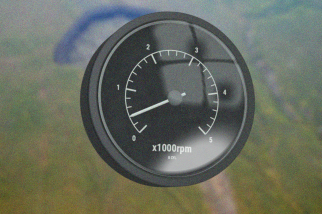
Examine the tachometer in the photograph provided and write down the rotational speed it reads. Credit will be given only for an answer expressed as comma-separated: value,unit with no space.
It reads 400,rpm
